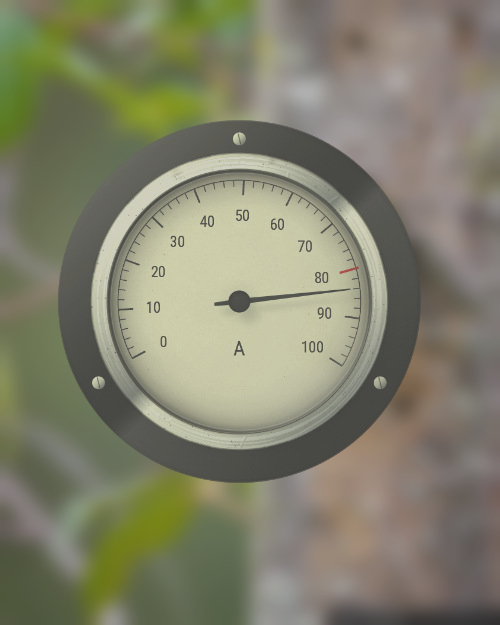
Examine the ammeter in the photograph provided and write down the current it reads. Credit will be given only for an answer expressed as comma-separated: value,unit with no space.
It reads 84,A
